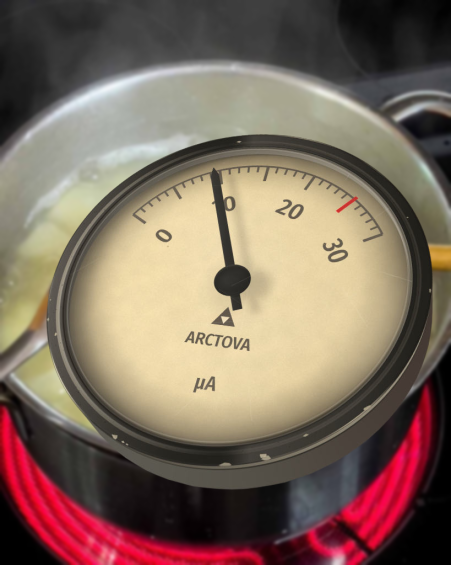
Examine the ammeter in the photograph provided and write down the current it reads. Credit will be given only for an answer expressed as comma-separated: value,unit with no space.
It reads 9.5,µA
